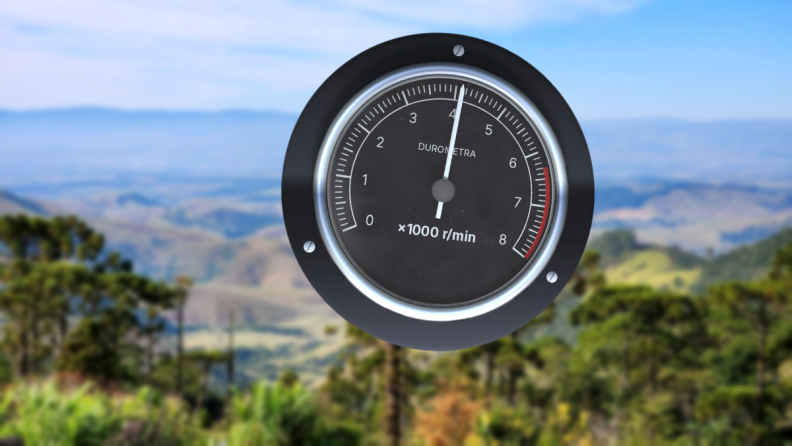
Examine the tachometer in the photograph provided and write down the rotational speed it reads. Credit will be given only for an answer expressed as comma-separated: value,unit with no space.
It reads 4100,rpm
